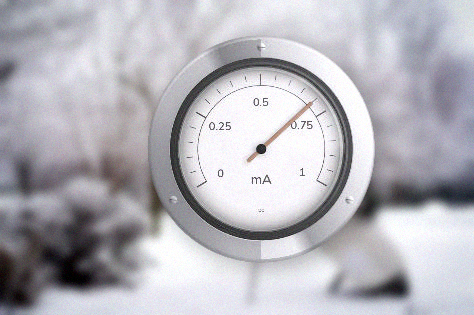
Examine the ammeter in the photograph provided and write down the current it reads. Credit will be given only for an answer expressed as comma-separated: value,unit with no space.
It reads 0.7,mA
